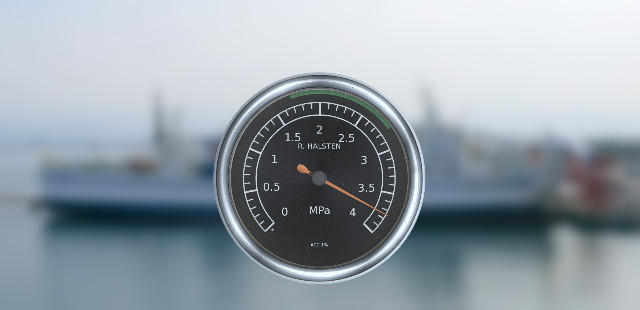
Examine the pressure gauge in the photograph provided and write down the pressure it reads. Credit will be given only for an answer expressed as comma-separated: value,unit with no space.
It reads 3.75,MPa
